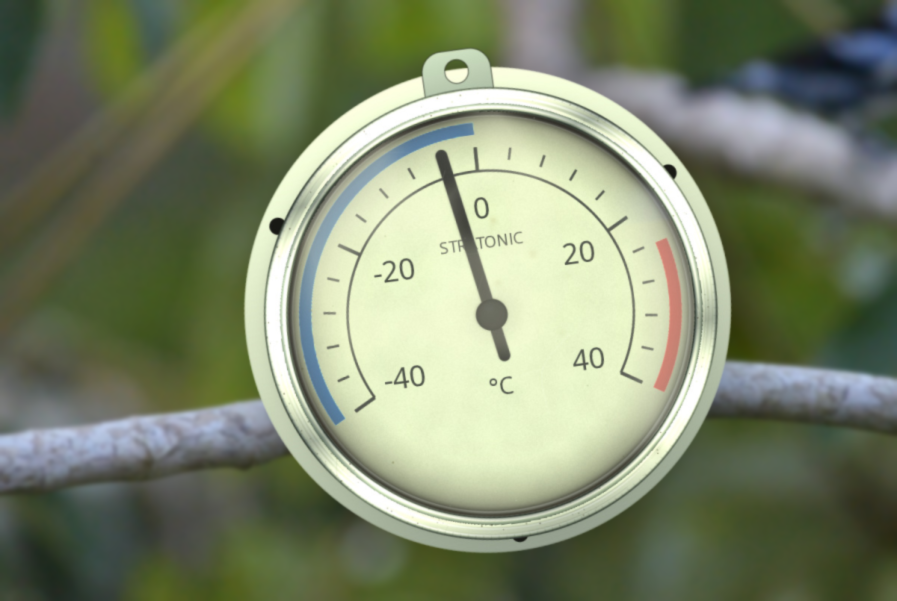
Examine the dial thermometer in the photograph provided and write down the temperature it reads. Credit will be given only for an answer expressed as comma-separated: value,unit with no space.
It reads -4,°C
